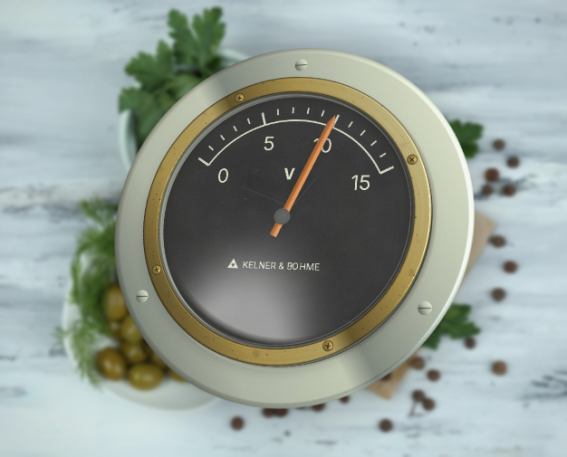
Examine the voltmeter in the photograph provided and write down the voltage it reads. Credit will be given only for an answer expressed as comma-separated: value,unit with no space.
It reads 10,V
